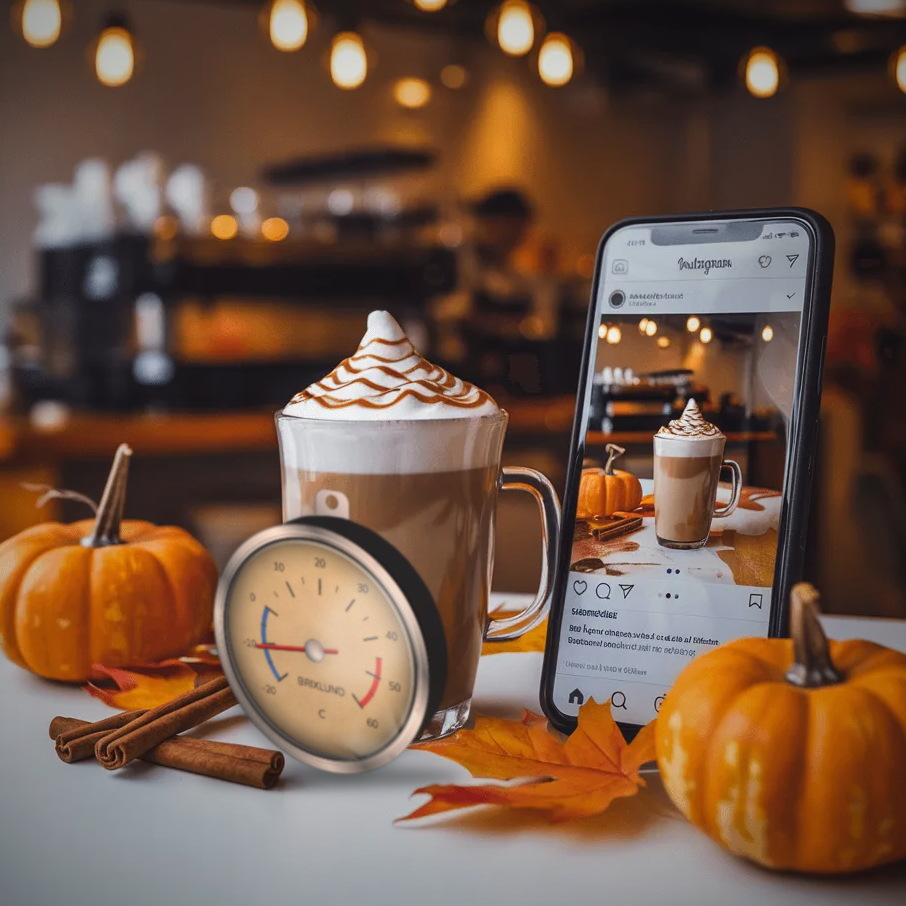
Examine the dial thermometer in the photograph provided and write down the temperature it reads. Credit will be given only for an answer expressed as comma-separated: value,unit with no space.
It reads -10,°C
